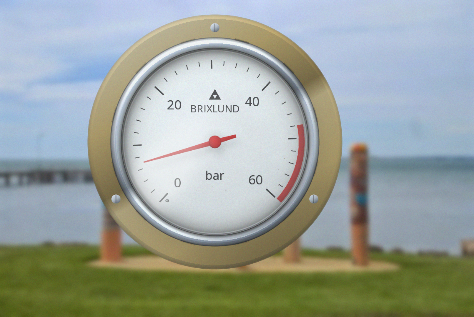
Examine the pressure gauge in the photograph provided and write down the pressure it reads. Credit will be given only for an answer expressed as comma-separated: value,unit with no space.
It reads 7,bar
